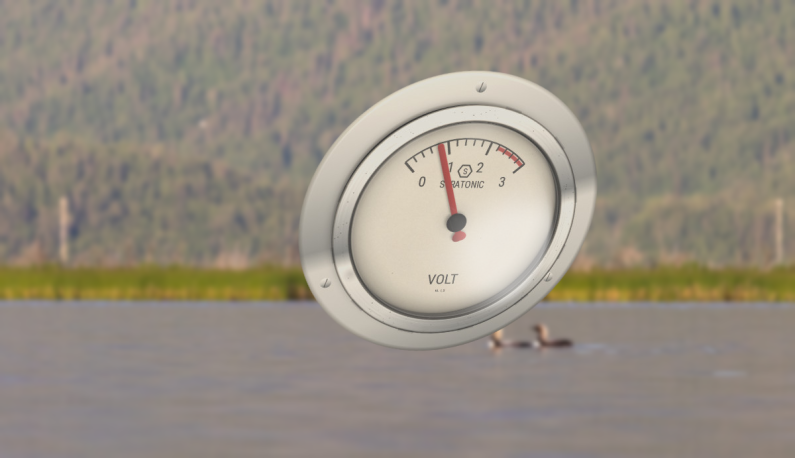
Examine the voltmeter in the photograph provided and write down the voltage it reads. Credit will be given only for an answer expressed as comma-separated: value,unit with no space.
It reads 0.8,V
